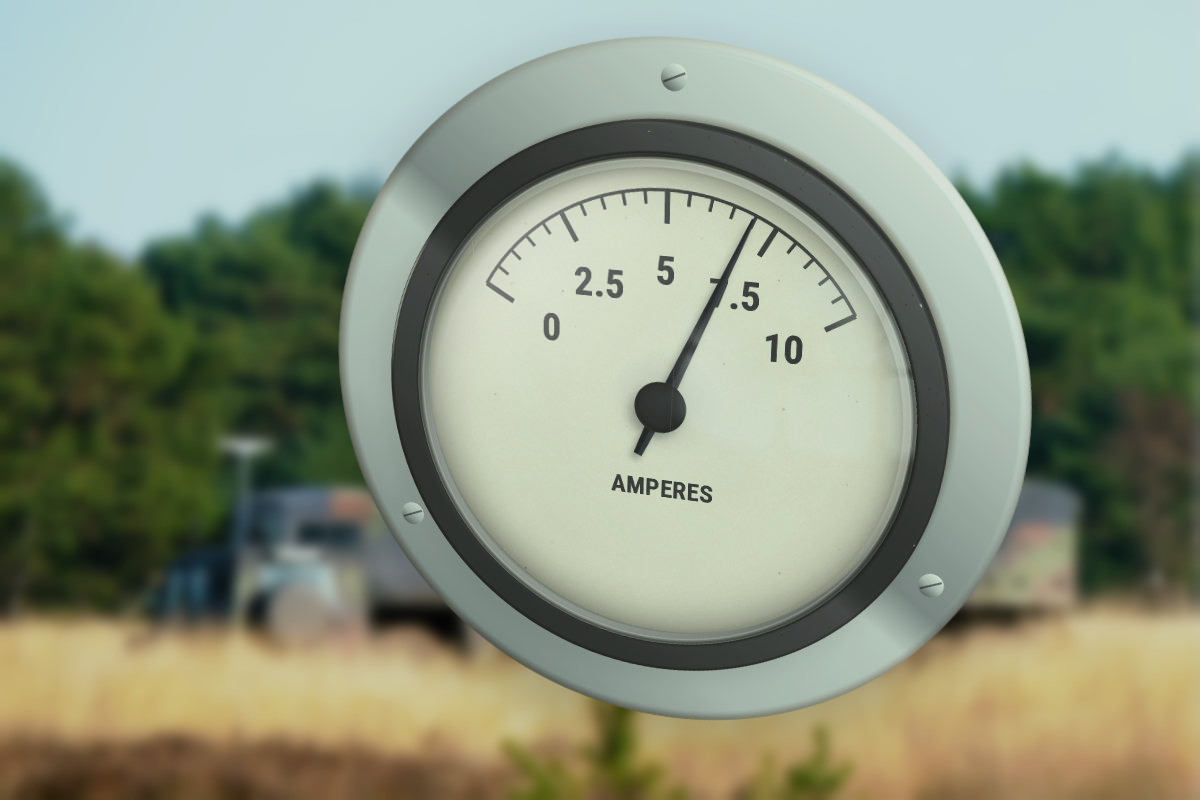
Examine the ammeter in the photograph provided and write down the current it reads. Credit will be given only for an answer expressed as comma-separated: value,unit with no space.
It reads 7,A
